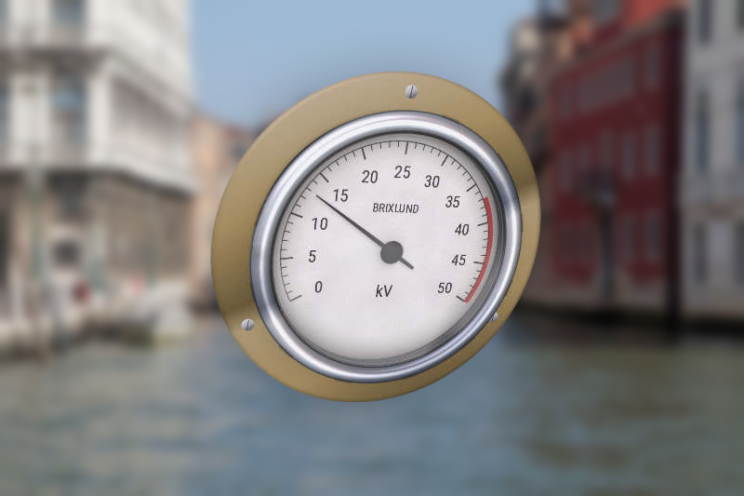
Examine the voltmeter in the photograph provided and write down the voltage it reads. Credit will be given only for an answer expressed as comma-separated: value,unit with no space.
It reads 13,kV
